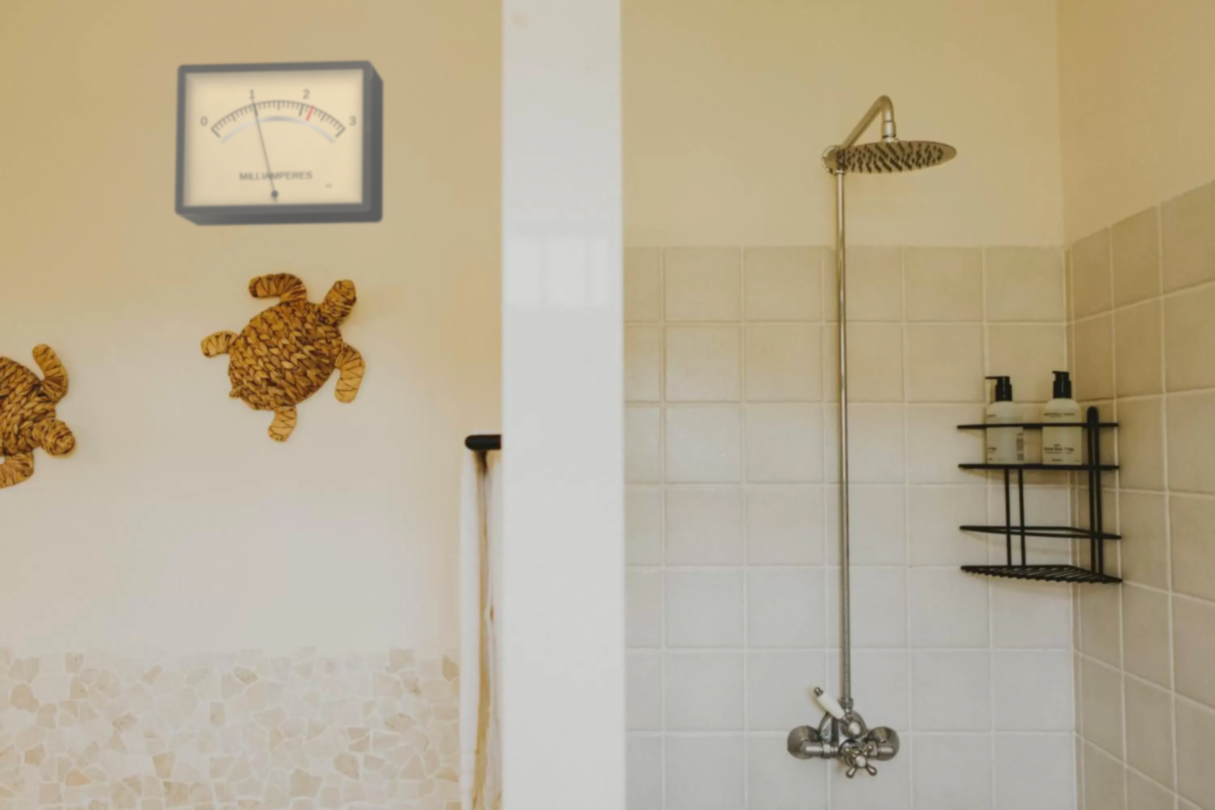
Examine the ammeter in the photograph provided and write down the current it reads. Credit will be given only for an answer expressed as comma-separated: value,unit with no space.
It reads 1,mA
